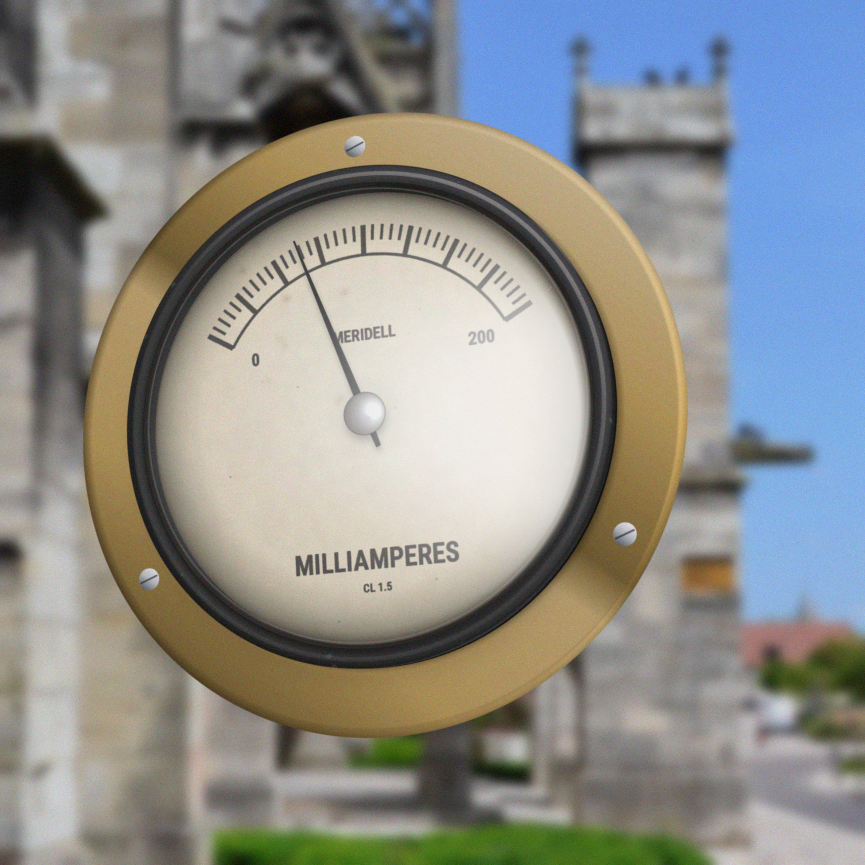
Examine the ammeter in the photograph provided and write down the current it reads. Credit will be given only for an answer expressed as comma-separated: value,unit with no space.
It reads 65,mA
